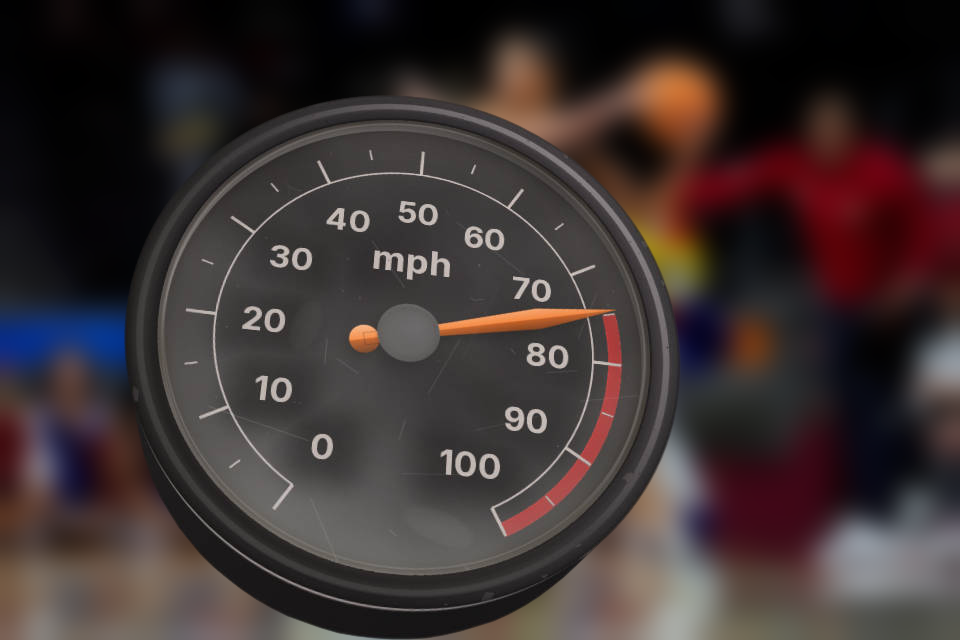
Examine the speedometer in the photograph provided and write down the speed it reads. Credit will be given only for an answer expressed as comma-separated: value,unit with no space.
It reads 75,mph
